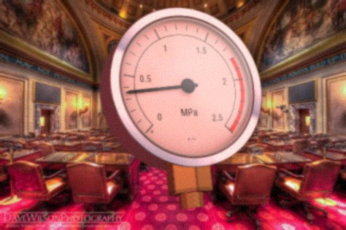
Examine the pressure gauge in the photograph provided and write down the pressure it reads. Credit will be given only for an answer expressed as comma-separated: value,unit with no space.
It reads 0.35,MPa
